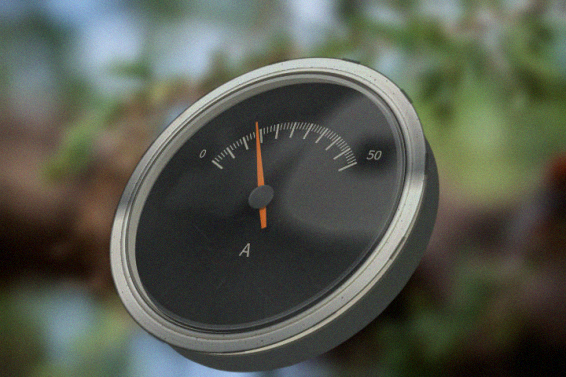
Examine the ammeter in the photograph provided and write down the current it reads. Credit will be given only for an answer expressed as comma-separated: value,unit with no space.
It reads 15,A
